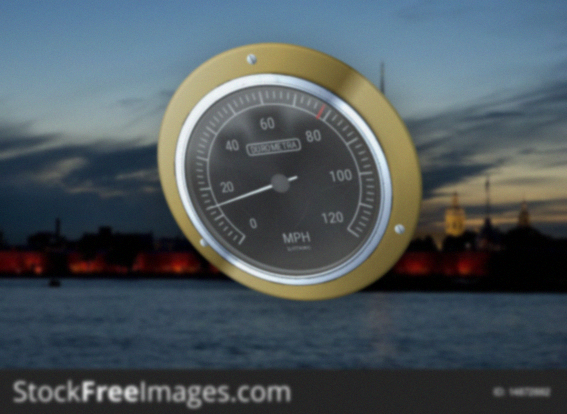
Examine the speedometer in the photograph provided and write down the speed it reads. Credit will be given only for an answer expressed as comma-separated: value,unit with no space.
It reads 14,mph
